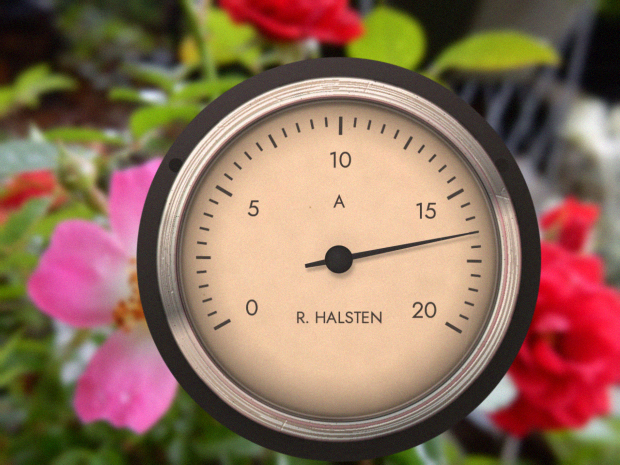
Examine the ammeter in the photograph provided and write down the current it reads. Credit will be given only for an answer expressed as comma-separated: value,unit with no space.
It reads 16.5,A
